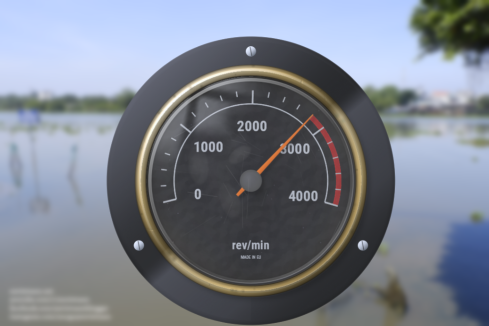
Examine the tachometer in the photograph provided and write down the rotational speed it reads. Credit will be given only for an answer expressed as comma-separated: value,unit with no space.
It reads 2800,rpm
